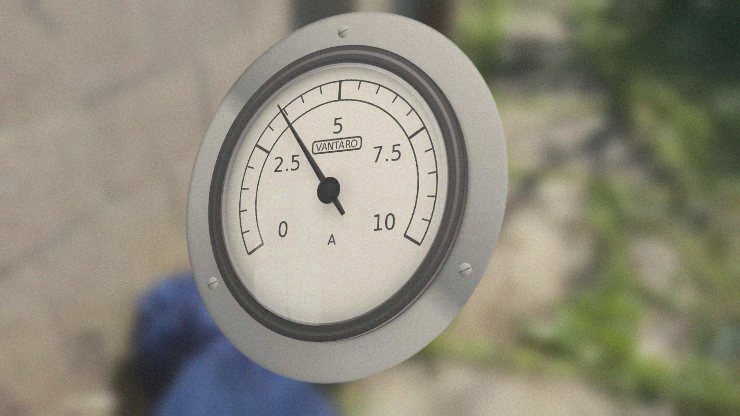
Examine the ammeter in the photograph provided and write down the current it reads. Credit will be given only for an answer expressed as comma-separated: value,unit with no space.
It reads 3.5,A
